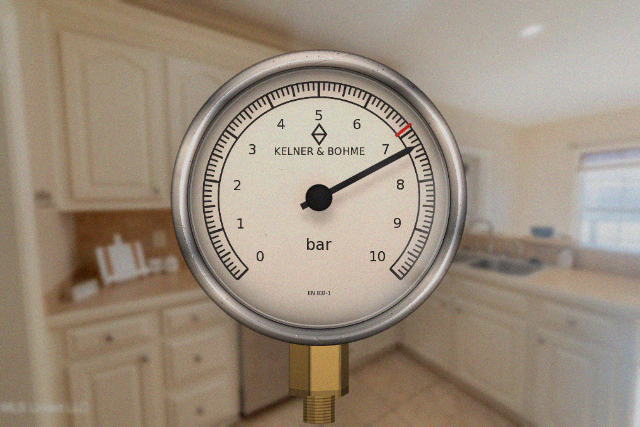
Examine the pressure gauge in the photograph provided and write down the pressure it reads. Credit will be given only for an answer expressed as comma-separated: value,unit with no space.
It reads 7.3,bar
